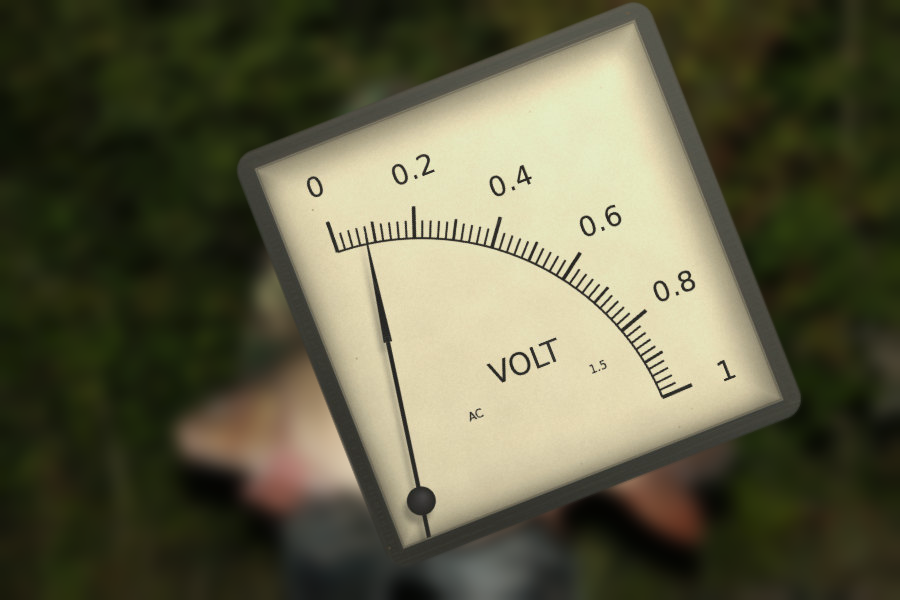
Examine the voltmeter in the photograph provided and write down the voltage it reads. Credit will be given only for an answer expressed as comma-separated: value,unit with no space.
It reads 0.08,V
